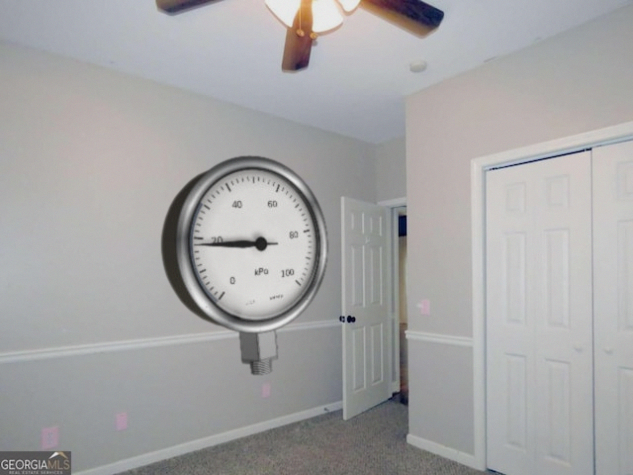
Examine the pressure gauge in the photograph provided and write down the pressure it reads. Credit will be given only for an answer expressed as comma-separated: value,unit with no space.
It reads 18,kPa
